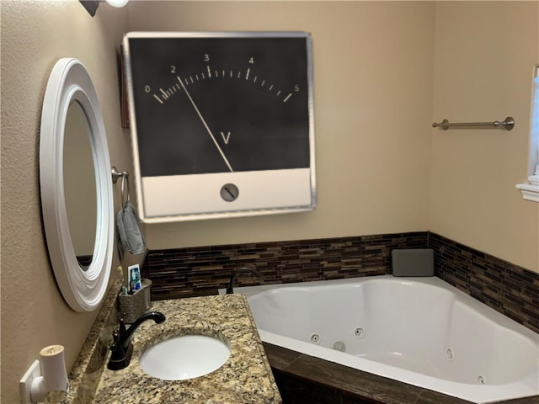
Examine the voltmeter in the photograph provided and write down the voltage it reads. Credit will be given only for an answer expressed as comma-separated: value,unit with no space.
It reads 2,V
